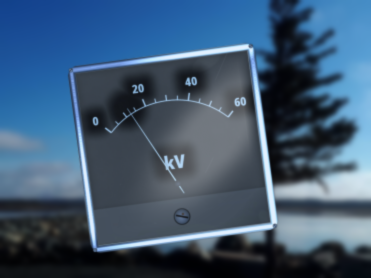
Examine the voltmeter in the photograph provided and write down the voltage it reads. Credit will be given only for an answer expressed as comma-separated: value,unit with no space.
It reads 12.5,kV
